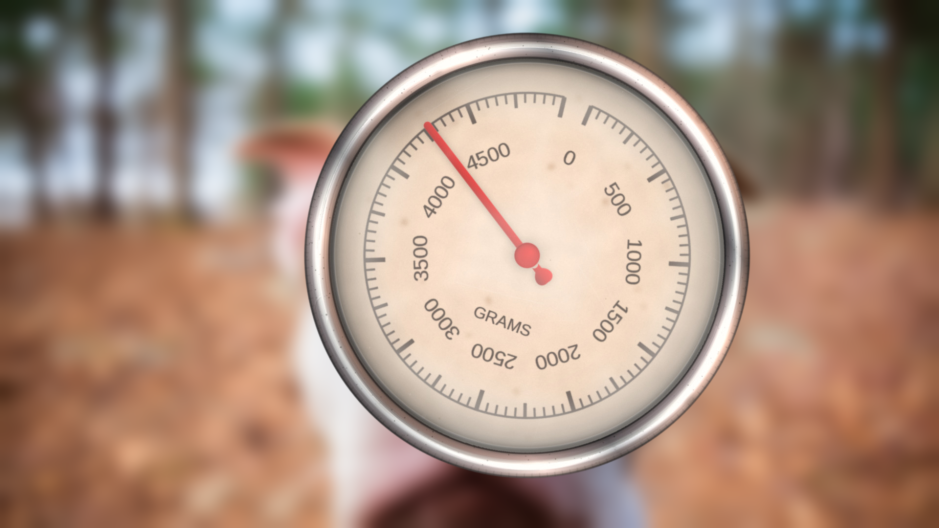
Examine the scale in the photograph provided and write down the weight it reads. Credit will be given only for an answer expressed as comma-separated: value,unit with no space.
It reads 4275,g
